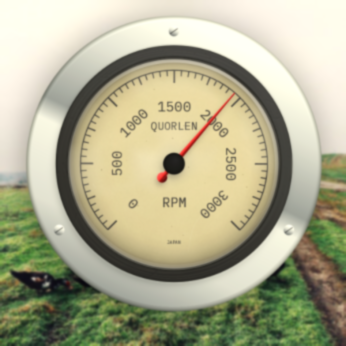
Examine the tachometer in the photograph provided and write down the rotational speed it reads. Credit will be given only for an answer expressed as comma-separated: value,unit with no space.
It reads 1950,rpm
